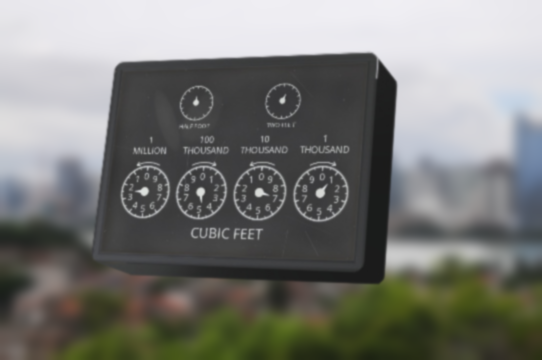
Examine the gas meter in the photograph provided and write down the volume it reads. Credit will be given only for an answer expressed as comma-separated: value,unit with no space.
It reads 247100,ft³
